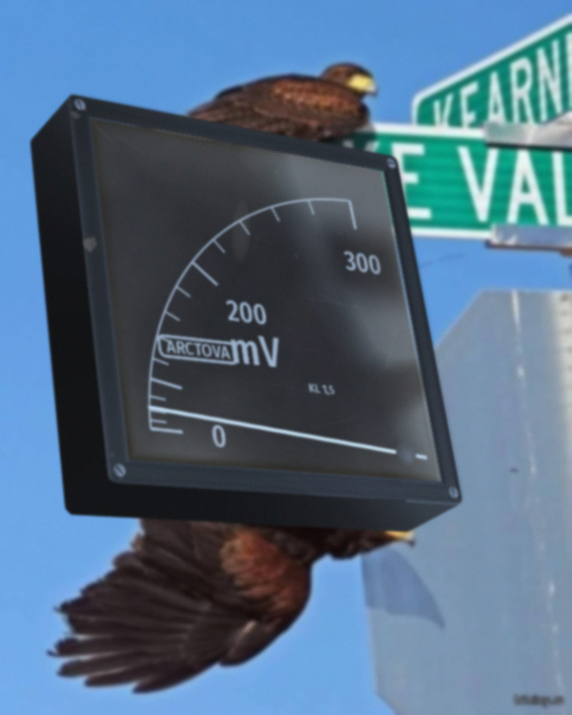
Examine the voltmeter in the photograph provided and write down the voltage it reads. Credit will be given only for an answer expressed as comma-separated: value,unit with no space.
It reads 60,mV
